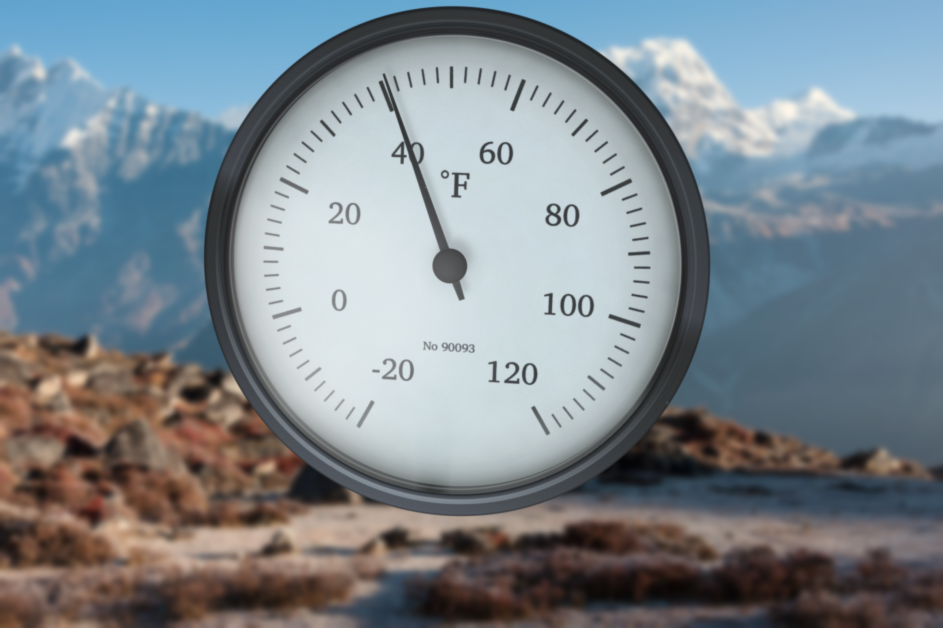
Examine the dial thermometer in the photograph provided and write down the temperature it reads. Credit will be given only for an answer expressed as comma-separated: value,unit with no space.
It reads 41,°F
